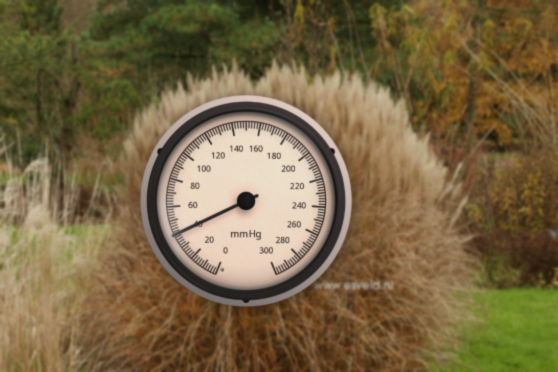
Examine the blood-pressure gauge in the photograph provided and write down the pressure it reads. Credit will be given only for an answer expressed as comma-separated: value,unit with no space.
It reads 40,mmHg
